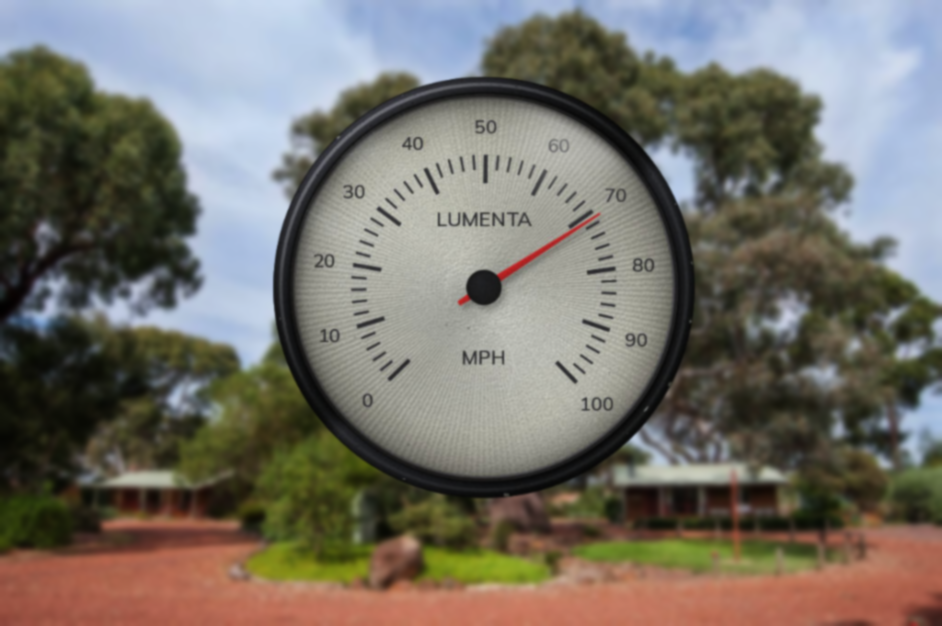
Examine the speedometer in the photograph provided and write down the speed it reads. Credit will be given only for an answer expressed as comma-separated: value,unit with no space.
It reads 71,mph
